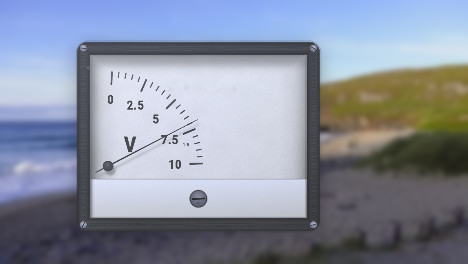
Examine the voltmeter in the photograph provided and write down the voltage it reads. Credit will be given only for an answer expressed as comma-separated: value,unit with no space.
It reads 7,V
